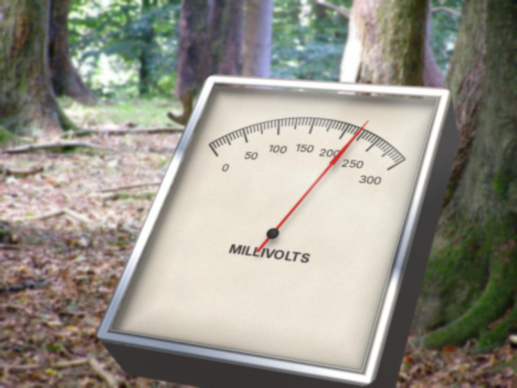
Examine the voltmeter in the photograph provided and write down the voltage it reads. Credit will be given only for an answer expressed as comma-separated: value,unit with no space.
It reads 225,mV
